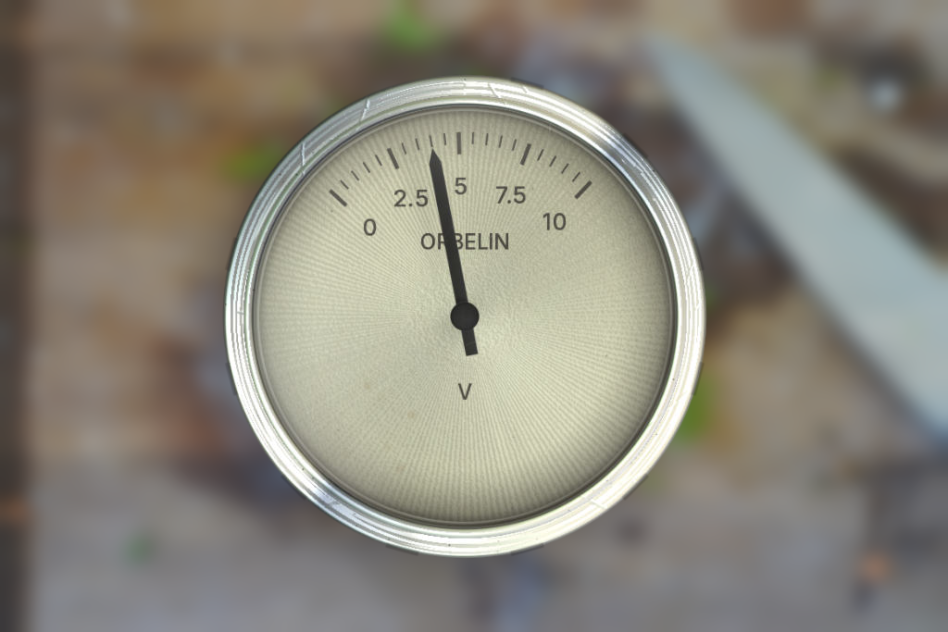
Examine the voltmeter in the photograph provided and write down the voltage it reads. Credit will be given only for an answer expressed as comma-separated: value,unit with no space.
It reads 4,V
